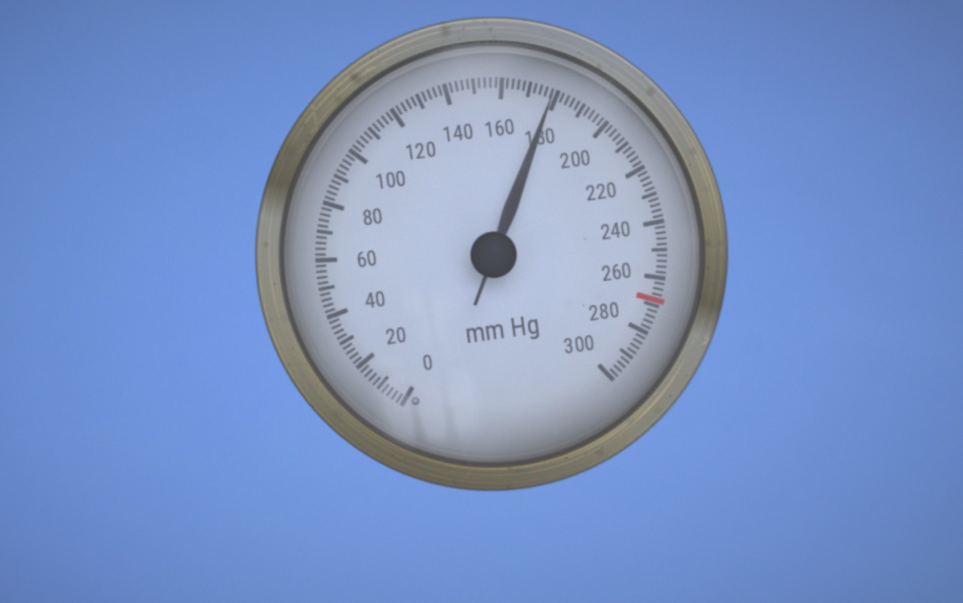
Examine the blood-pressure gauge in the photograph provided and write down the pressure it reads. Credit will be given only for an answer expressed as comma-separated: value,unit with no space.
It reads 178,mmHg
